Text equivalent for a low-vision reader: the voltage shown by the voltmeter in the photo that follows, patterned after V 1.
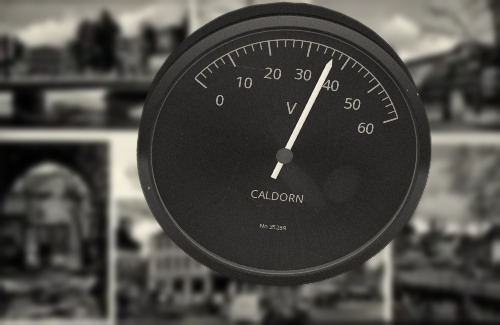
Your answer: V 36
